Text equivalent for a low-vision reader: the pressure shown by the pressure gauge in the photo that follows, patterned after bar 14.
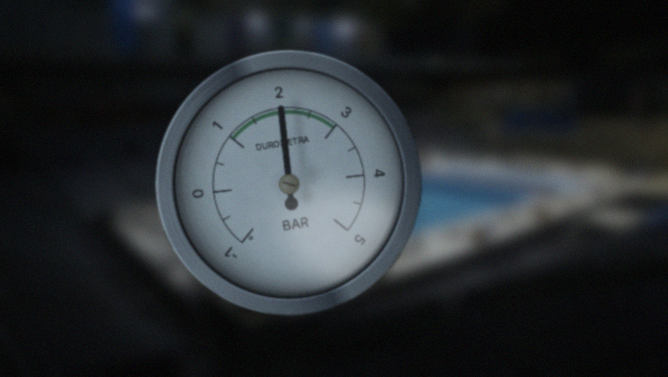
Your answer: bar 2
